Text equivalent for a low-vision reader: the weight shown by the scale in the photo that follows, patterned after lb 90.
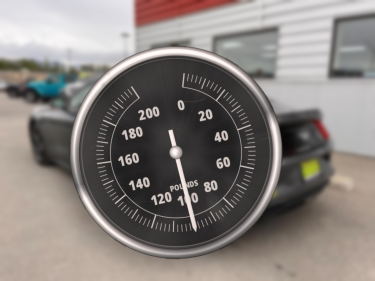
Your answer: lb 100
